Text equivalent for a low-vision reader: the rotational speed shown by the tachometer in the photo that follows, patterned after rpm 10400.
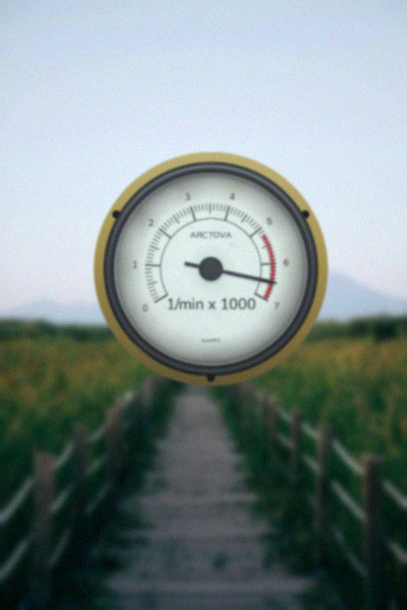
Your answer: rpm 6500
